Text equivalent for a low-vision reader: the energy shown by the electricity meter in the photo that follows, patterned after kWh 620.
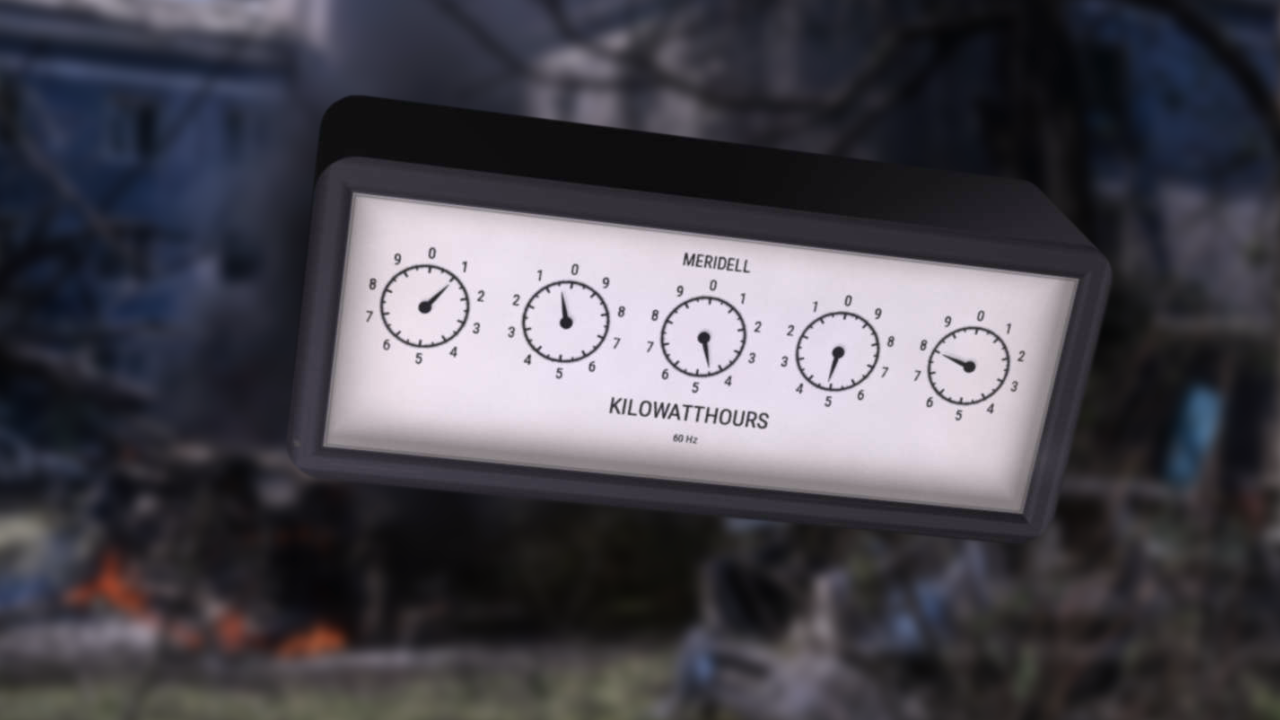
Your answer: kWh 10448
